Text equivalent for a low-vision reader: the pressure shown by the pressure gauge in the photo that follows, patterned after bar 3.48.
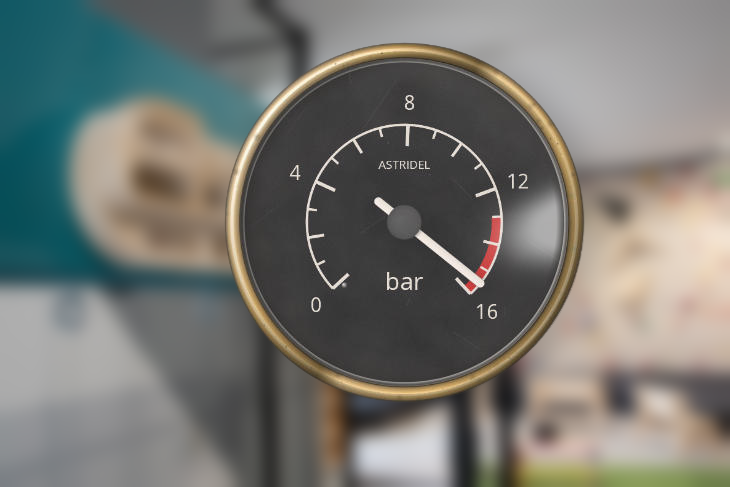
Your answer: bar 15.5
